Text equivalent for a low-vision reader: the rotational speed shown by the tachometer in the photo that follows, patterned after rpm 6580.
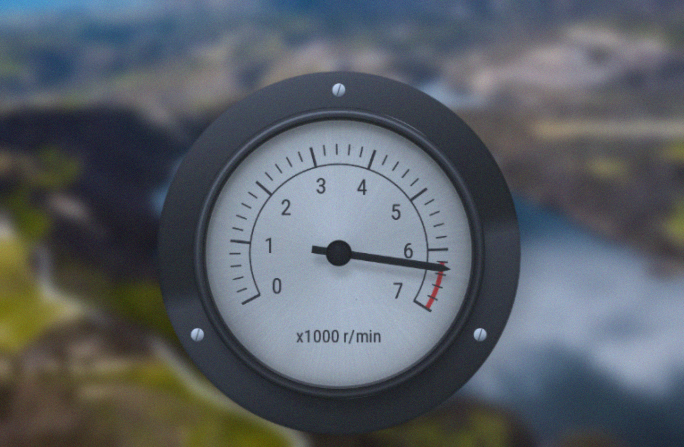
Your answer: rpm 6300
